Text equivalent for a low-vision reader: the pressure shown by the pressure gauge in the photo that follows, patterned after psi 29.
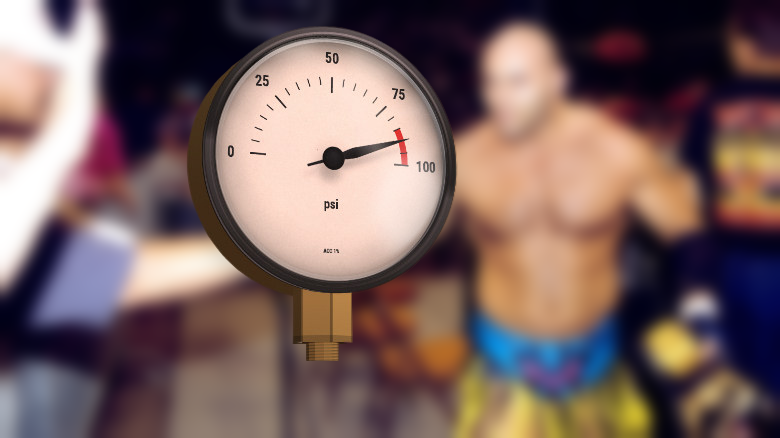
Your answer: psi 90
